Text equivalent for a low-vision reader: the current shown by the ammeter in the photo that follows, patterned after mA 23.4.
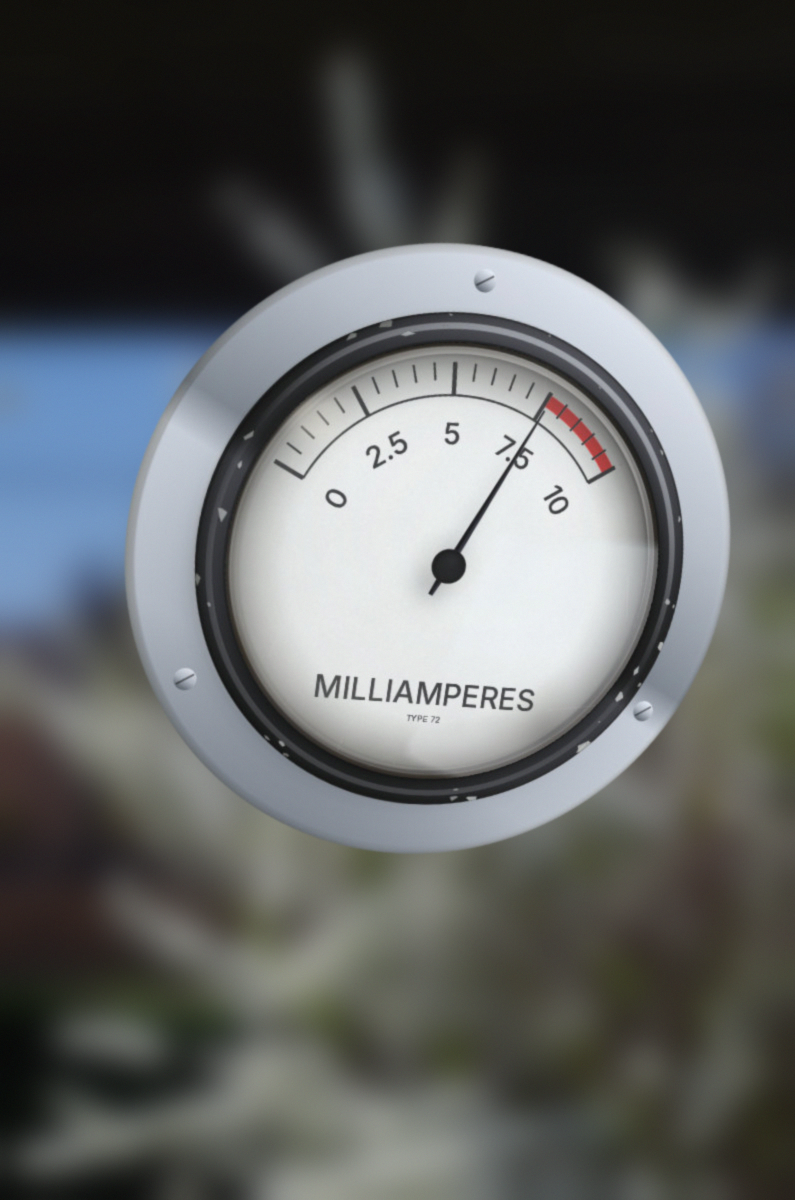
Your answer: mA 7.5
